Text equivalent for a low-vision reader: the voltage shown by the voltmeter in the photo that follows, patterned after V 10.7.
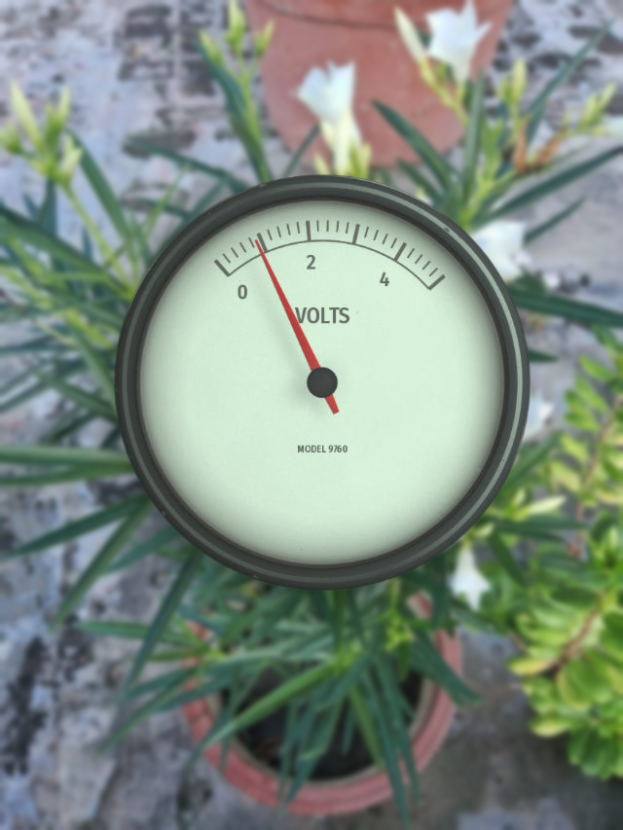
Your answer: V 0.9
